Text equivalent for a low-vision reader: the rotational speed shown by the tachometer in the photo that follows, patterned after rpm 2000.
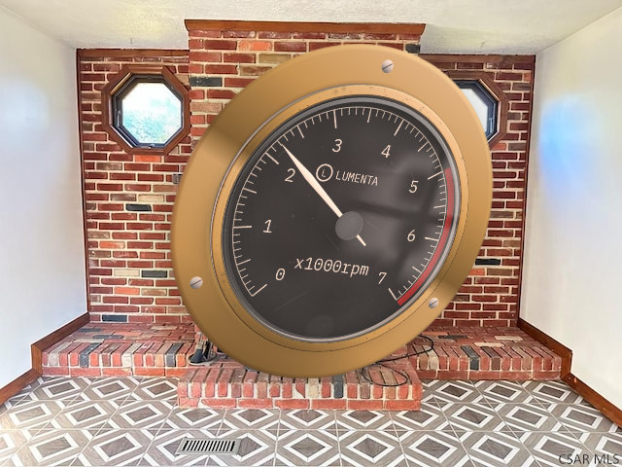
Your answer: rpm 2200
